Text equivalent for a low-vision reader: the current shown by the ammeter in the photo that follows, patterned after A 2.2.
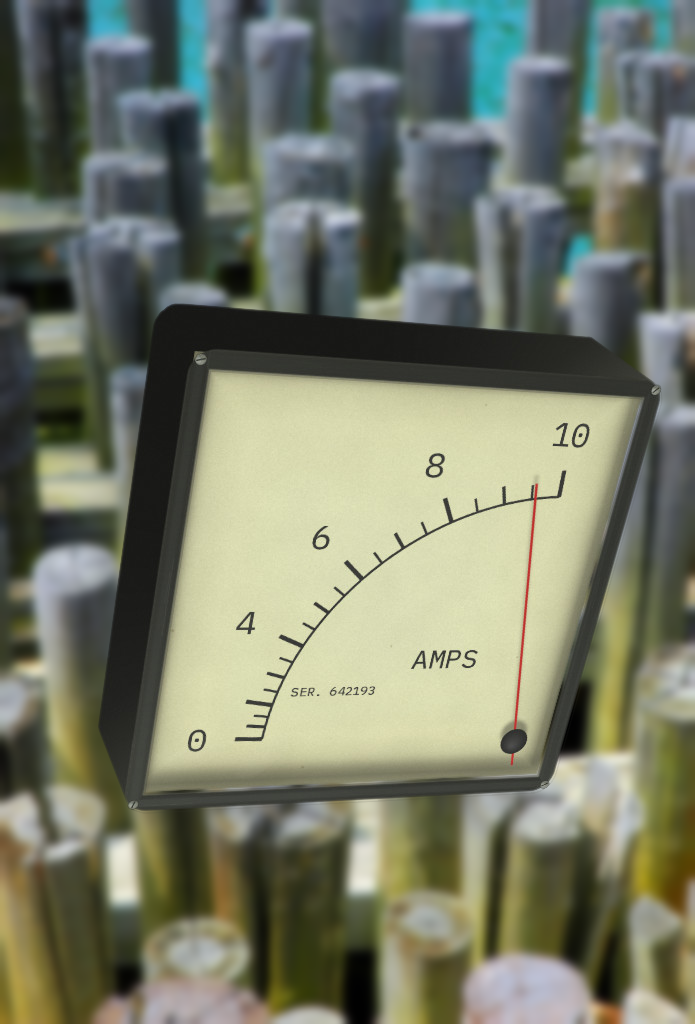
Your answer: A 9.5
